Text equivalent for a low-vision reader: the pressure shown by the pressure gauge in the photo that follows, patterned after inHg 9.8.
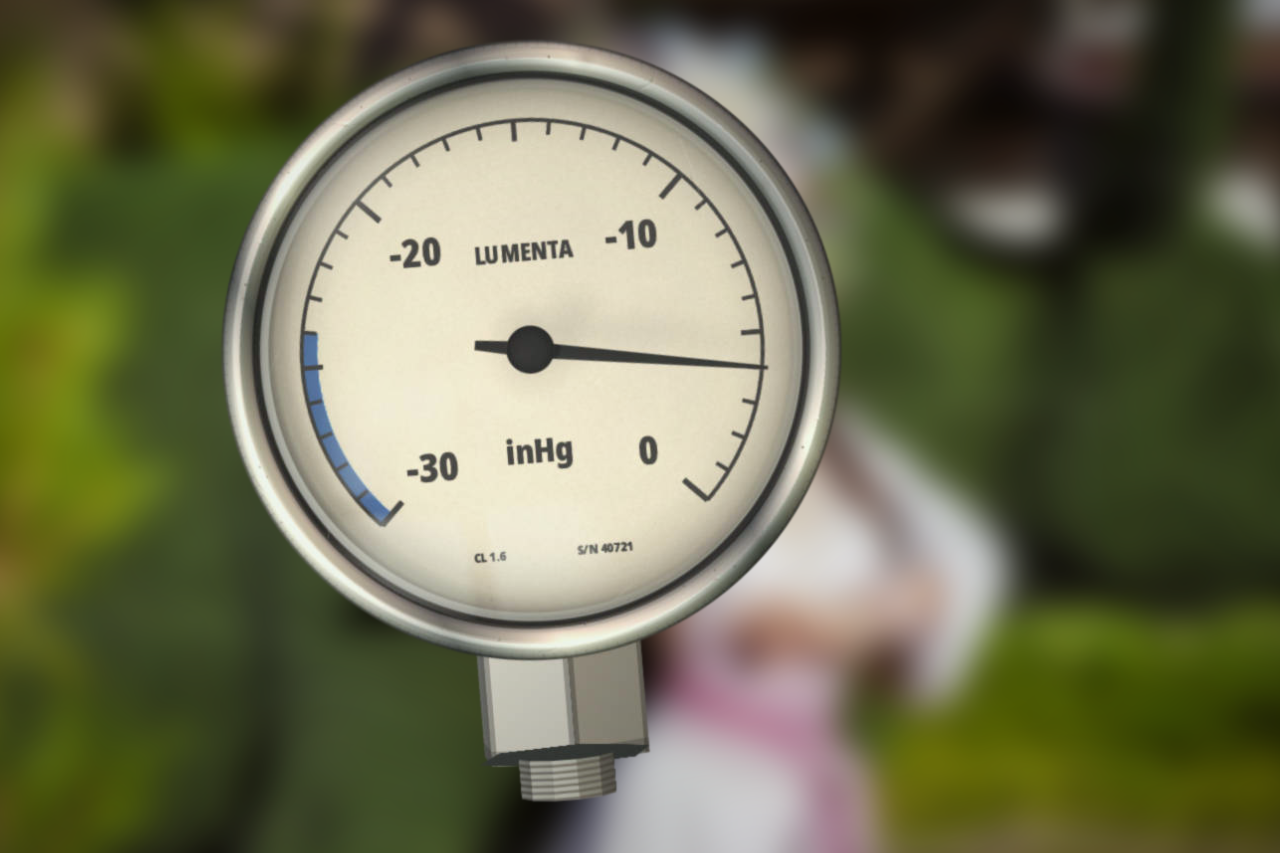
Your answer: inHg -4
